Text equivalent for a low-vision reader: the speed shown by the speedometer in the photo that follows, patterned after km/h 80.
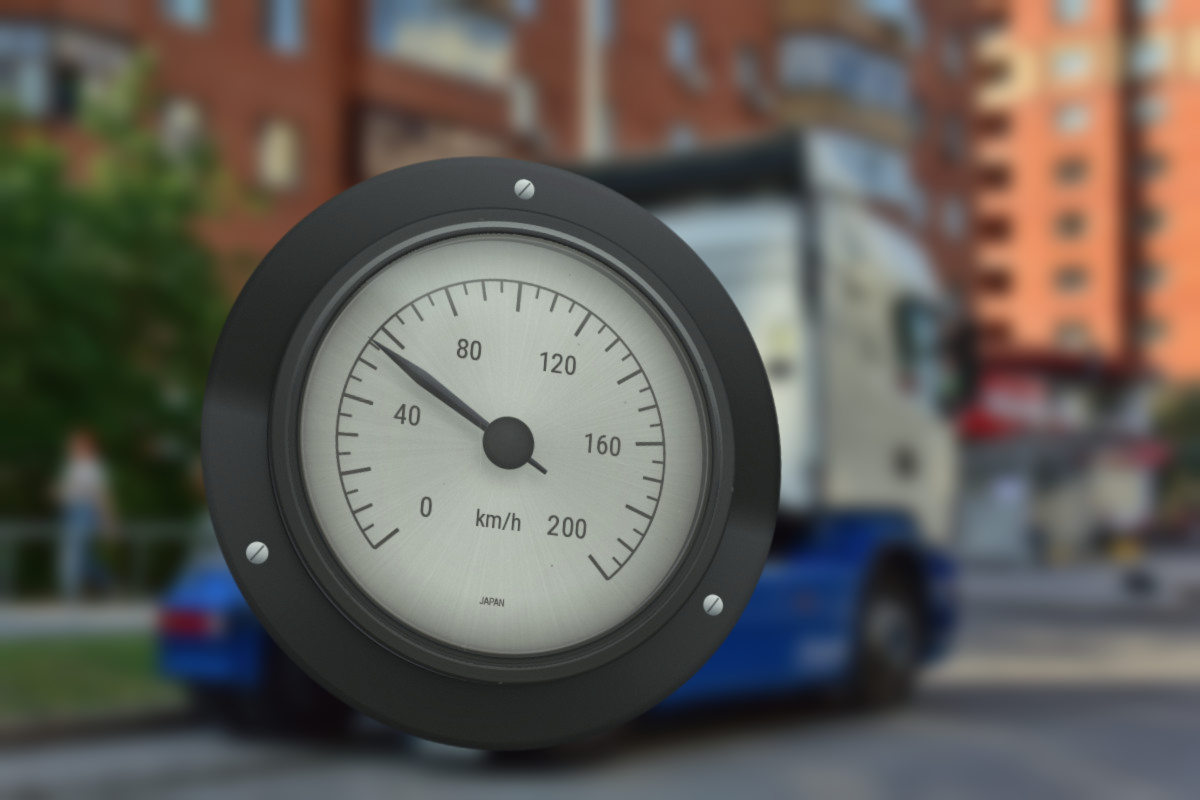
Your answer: km/h 55
